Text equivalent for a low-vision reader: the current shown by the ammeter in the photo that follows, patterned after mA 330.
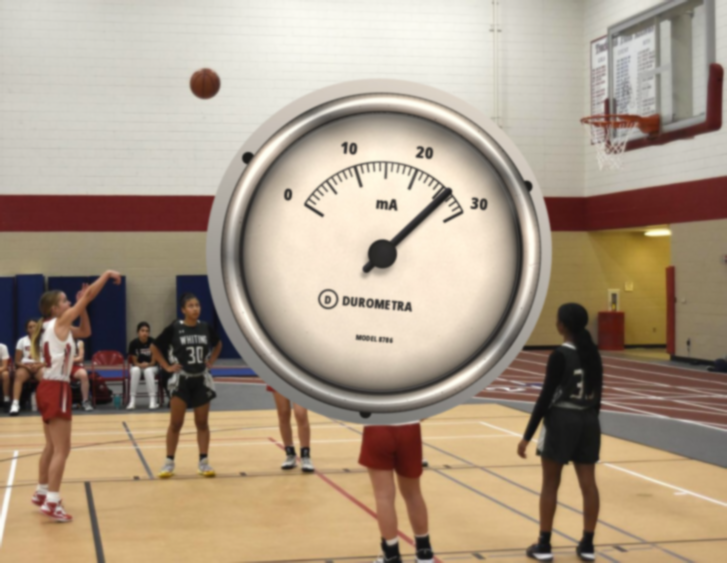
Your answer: mA 26
